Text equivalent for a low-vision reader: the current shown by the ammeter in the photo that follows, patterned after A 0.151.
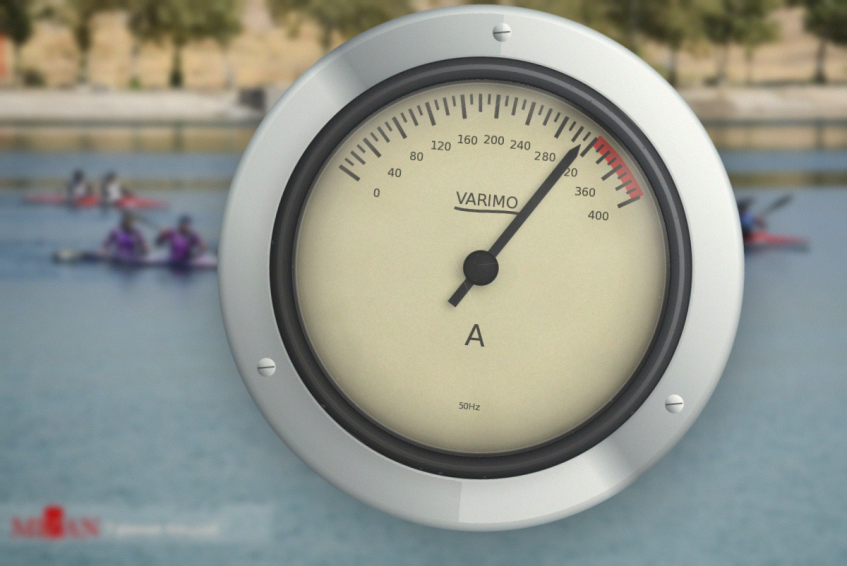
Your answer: A 310
